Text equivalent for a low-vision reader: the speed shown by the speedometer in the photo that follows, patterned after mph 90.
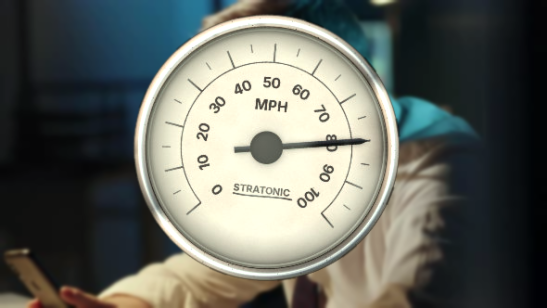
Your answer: mph 80
